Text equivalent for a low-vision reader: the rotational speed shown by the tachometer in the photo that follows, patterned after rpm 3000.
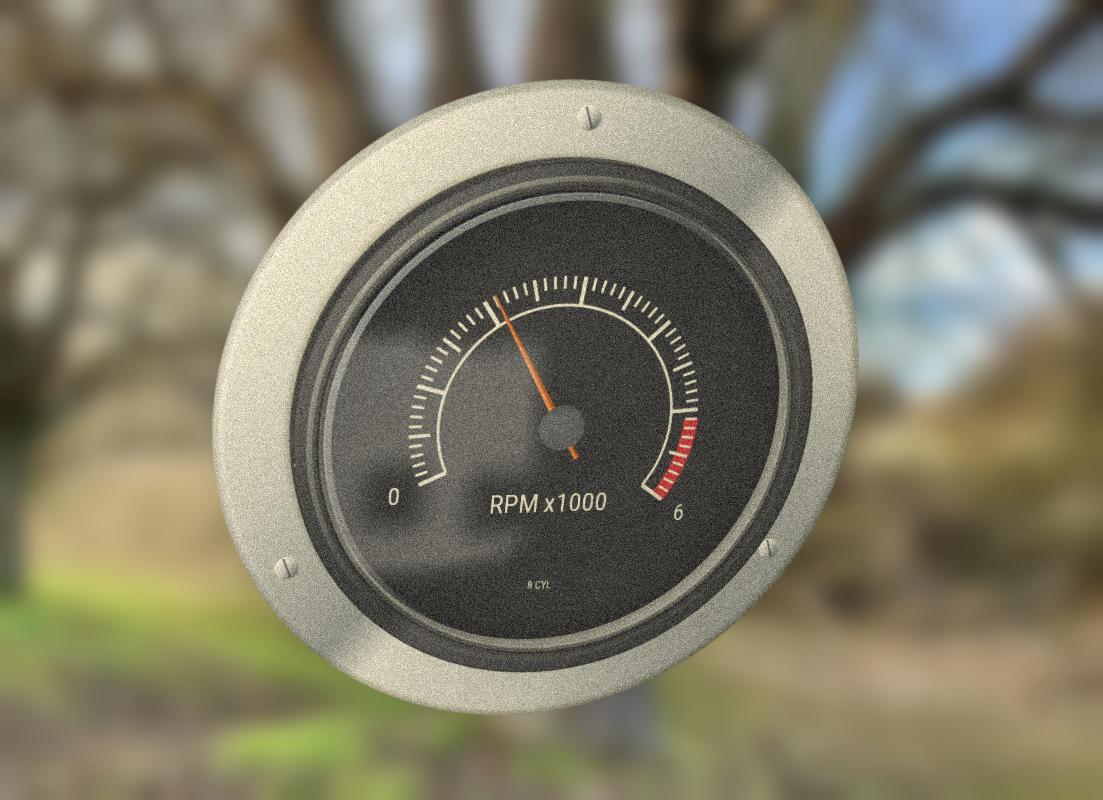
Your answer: rpm 2100
